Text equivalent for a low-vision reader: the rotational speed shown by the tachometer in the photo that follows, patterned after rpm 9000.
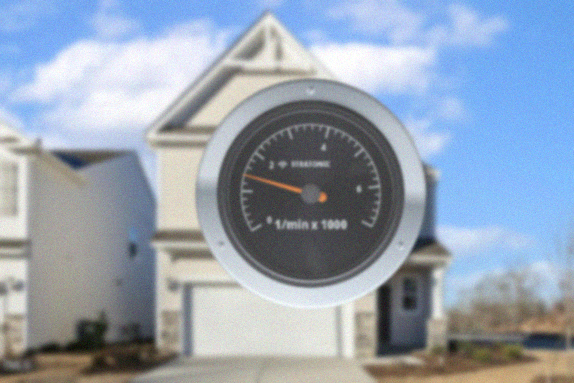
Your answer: rpm 1400
